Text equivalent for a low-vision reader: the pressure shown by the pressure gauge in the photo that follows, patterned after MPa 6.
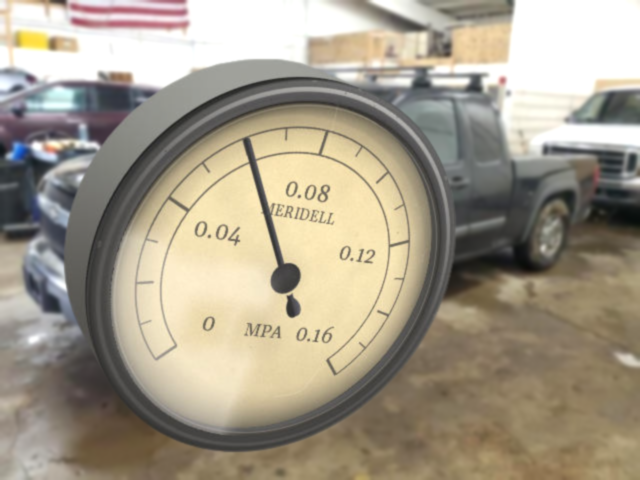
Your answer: MPa 0.06
